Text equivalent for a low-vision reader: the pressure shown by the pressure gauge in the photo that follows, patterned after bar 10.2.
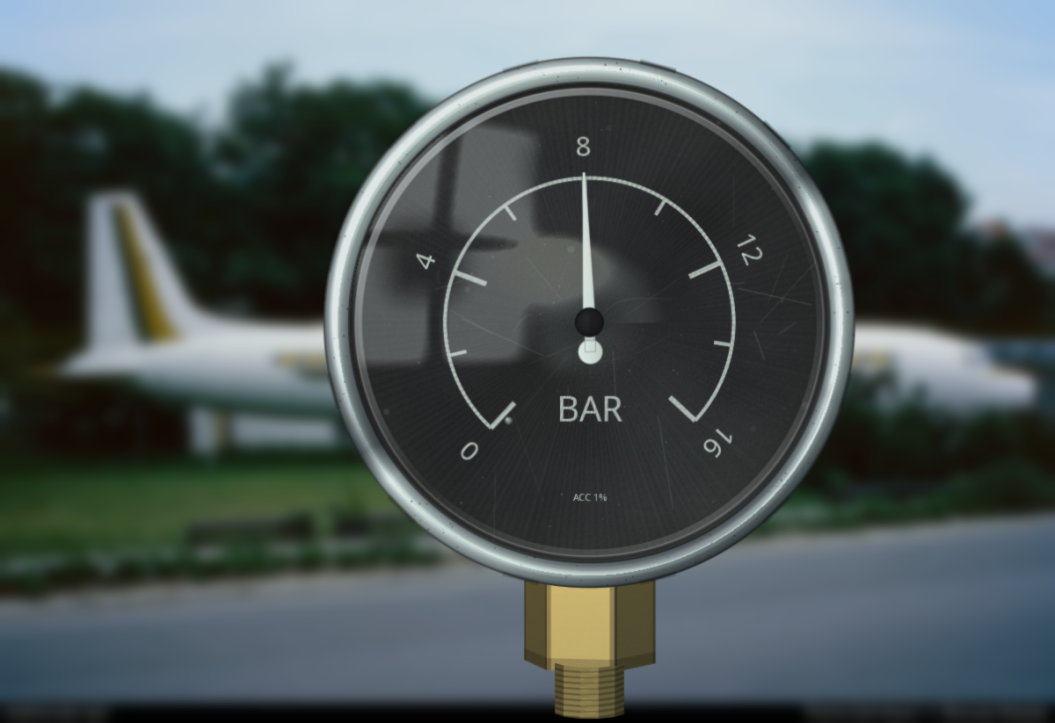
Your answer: bar 8
